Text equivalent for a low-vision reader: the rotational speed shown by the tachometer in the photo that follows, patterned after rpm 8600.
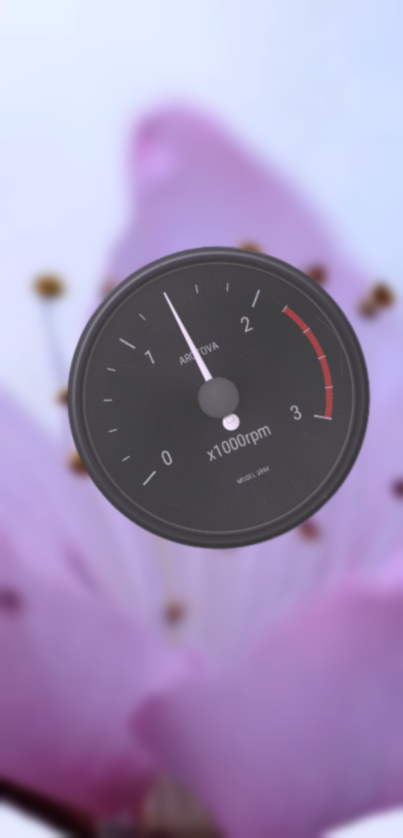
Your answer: rpm 1400
